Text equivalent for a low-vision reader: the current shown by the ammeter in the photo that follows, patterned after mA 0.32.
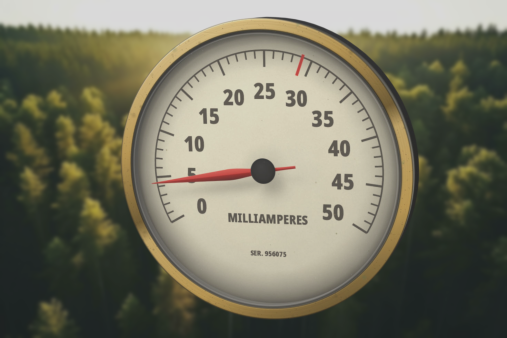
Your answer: mA 4.5
